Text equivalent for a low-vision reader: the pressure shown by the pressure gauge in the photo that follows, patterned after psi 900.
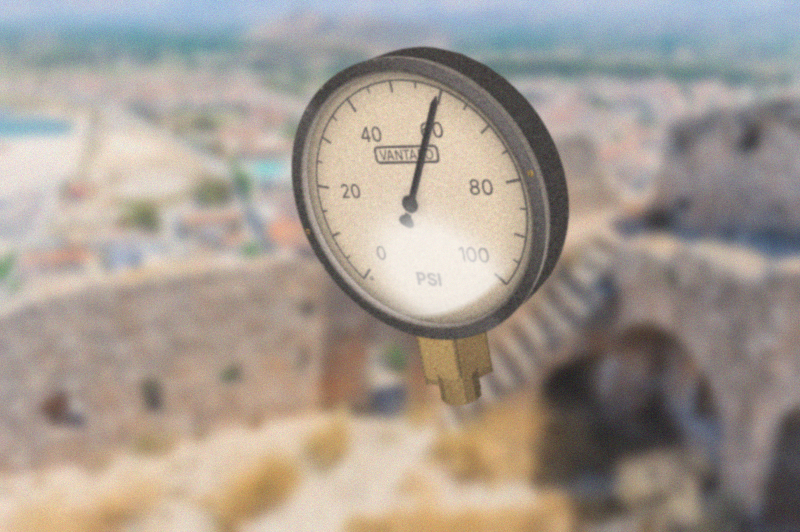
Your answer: psi 60
